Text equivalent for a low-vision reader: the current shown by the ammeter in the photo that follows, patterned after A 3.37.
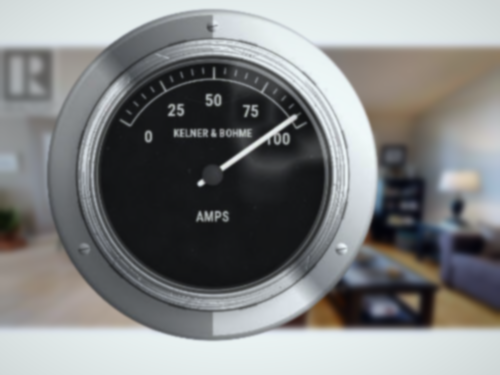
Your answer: A 95
